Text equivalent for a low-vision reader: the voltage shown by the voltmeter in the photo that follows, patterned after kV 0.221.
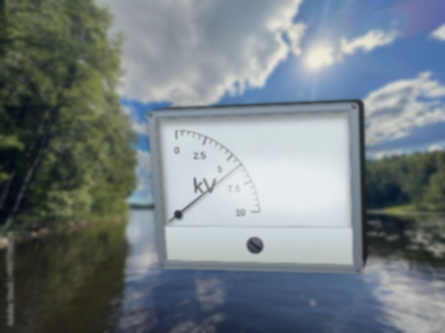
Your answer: kV 6
